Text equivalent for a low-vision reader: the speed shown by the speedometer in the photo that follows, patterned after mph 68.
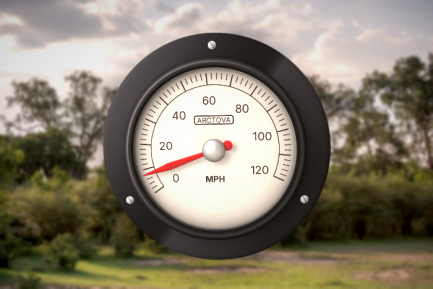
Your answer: mph 8
